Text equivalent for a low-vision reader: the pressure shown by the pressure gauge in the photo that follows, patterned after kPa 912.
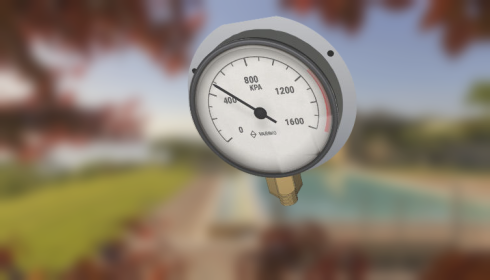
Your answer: kPa 500
